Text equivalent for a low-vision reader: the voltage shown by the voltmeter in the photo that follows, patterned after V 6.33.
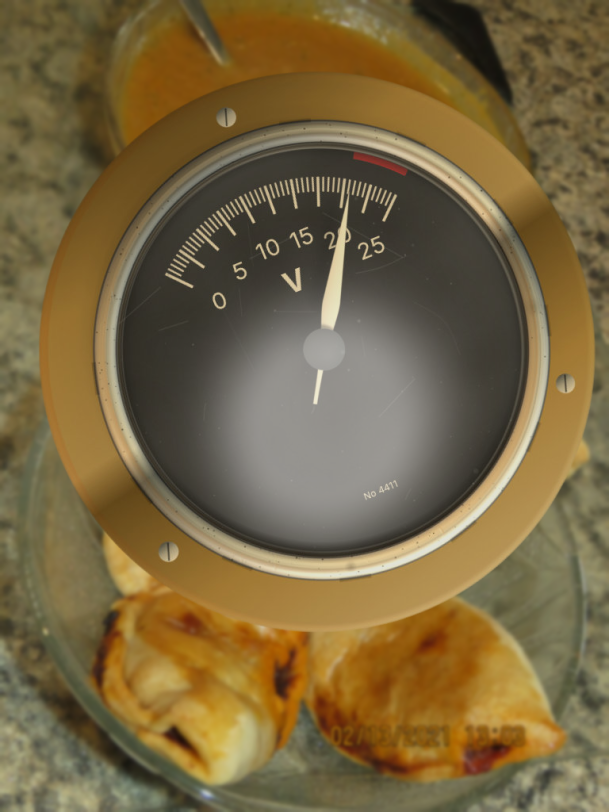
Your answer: V 20.5
